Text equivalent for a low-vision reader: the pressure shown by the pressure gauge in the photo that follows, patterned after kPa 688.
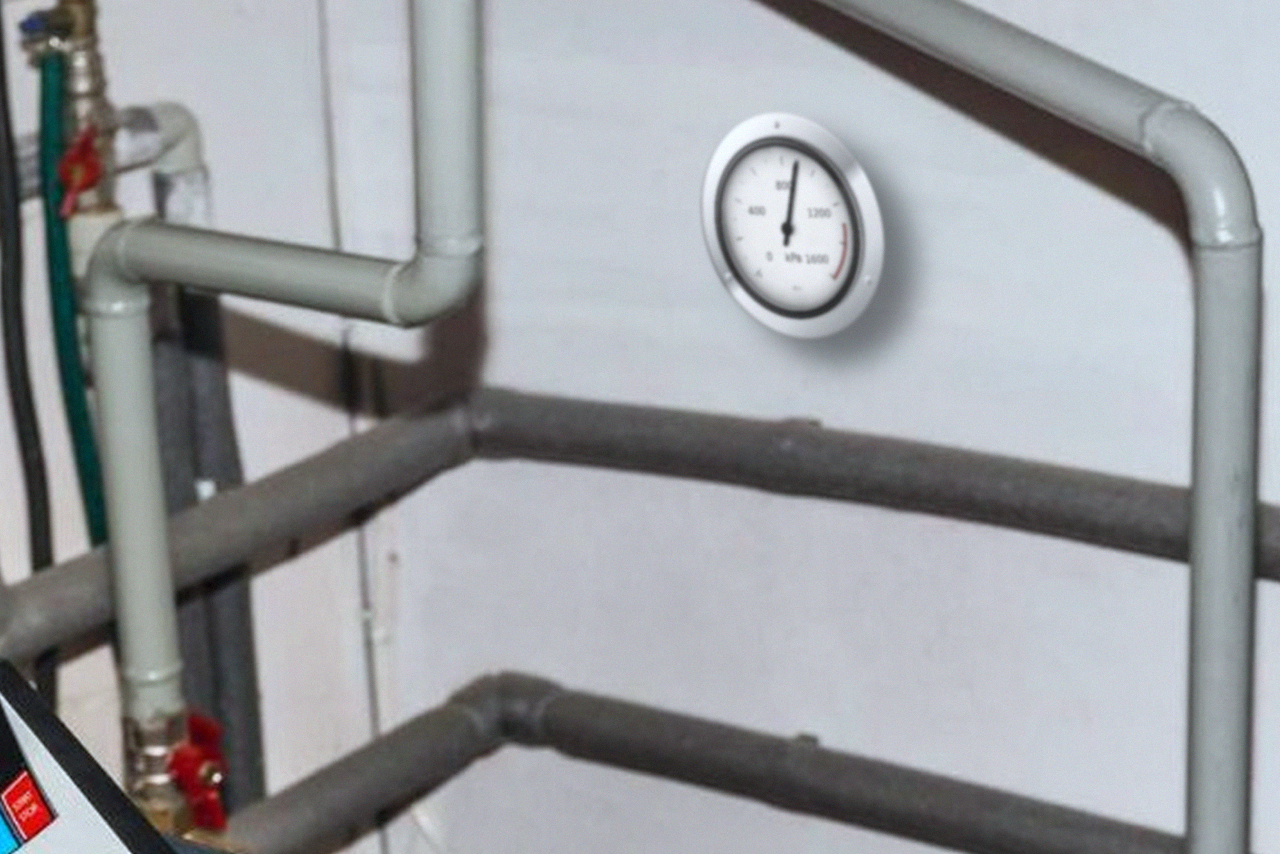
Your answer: kPa 900
